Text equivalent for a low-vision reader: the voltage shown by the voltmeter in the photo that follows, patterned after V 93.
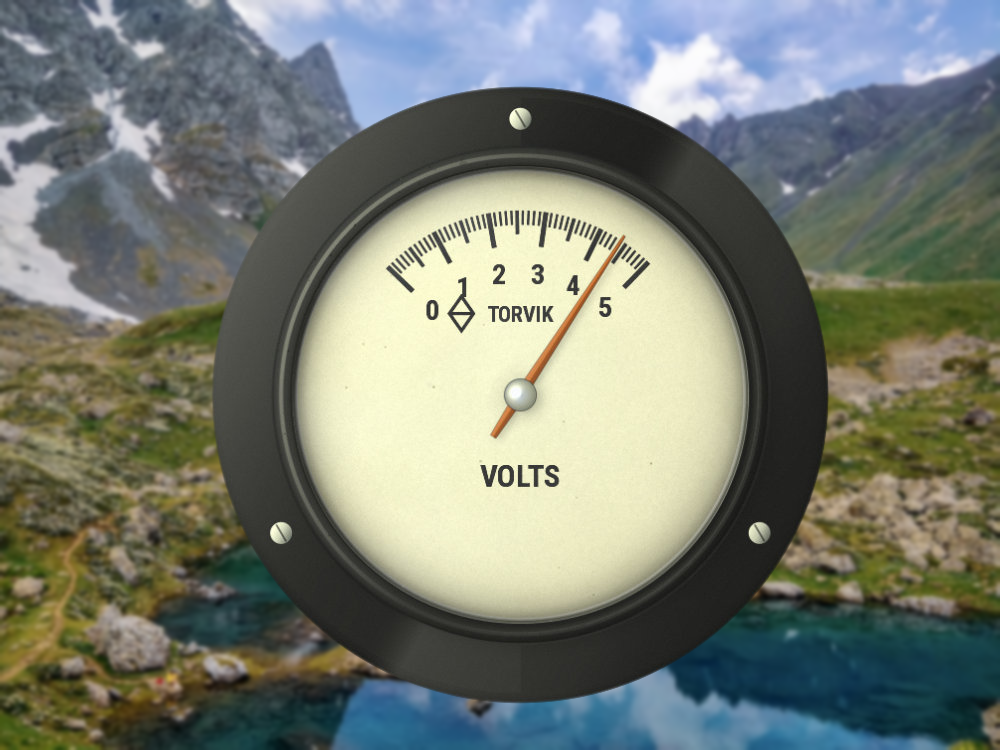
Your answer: V 4.4
